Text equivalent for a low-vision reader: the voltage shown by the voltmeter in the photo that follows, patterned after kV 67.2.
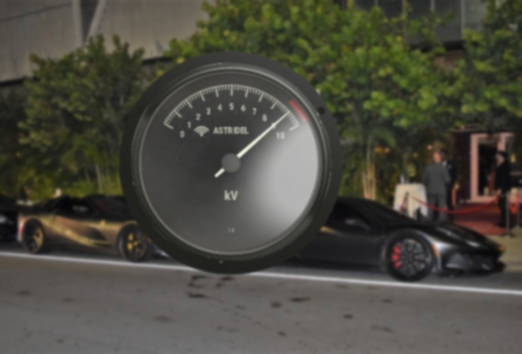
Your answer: kV 9
